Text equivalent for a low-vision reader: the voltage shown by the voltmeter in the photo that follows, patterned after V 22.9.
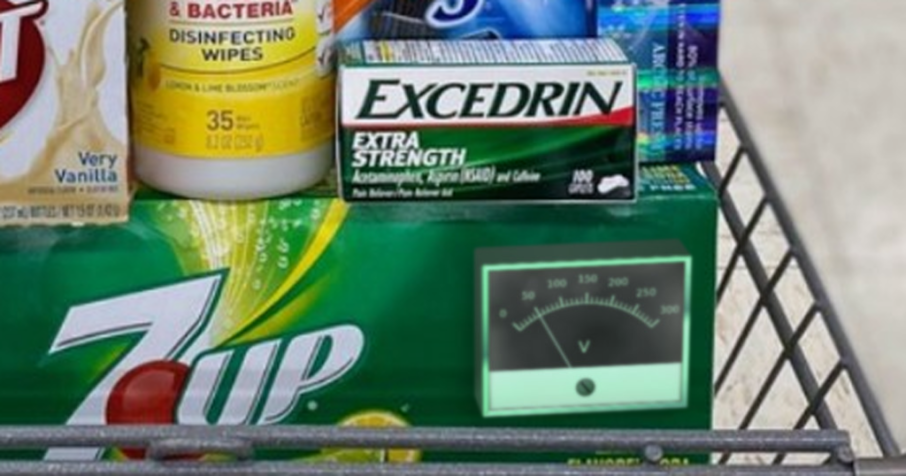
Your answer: V 50
